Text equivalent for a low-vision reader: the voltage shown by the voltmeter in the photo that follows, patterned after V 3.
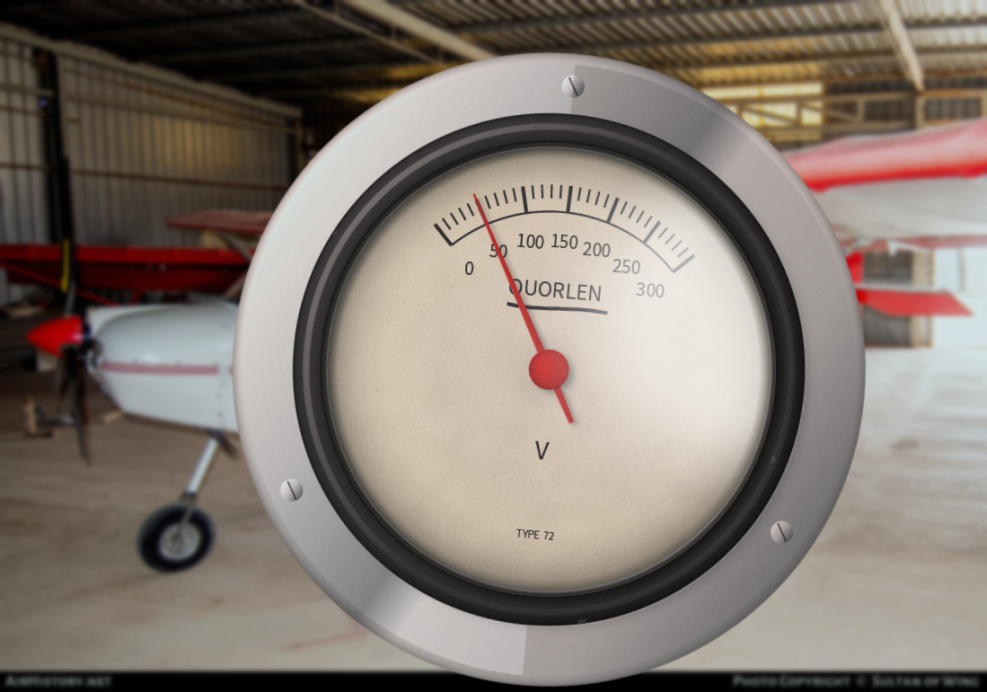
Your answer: V 50
